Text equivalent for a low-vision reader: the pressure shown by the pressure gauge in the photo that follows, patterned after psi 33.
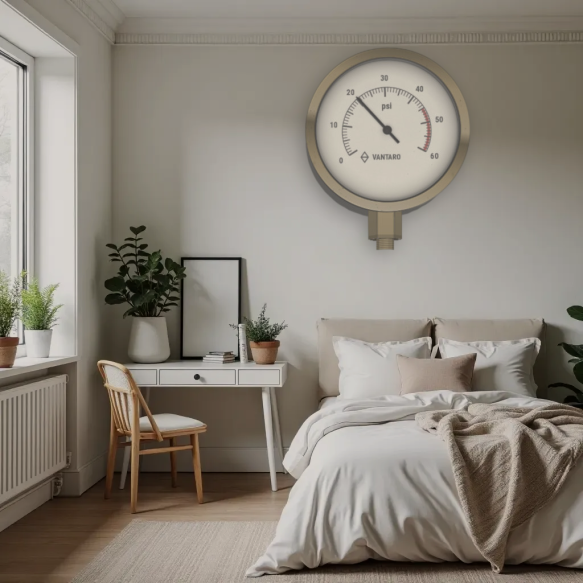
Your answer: psi 20
